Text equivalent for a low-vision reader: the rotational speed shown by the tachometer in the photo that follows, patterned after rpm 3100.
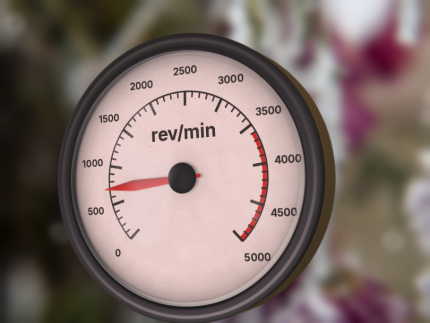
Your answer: rpm 700
